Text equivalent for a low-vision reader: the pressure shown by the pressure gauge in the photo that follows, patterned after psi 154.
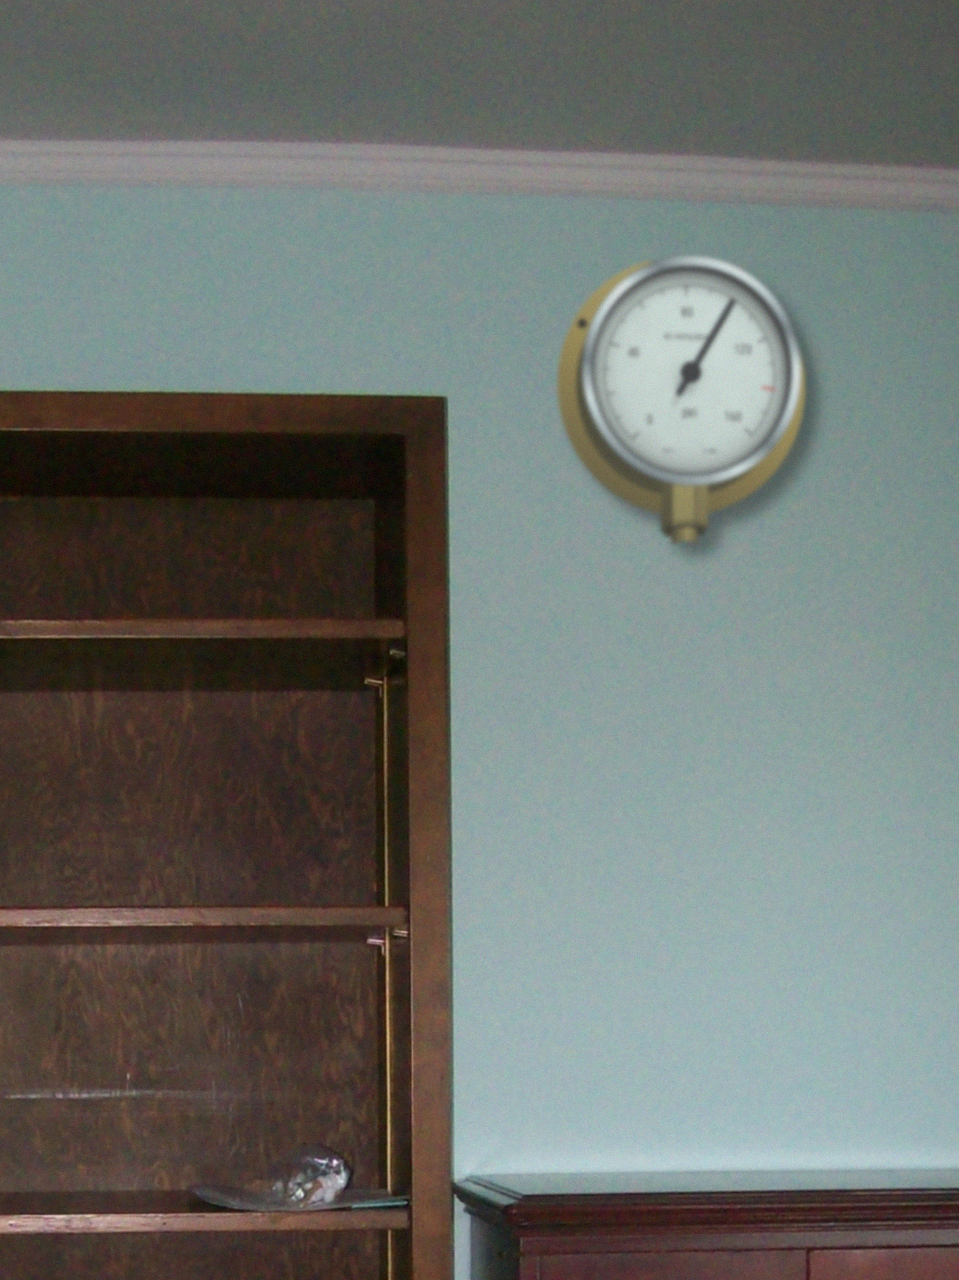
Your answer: psi 100
